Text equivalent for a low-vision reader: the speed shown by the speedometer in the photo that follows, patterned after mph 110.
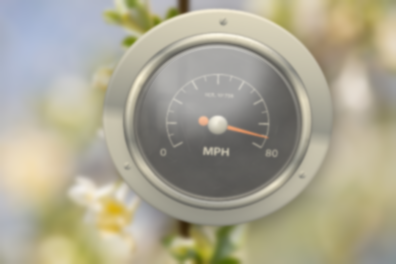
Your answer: mph 75
